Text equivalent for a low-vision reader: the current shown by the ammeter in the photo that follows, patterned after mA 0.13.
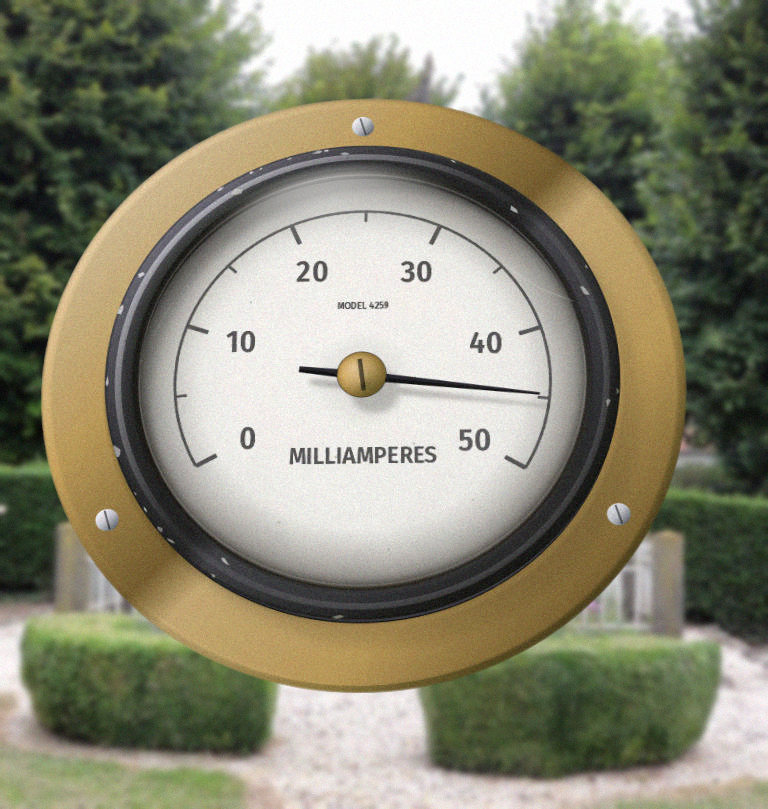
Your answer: mA 45
